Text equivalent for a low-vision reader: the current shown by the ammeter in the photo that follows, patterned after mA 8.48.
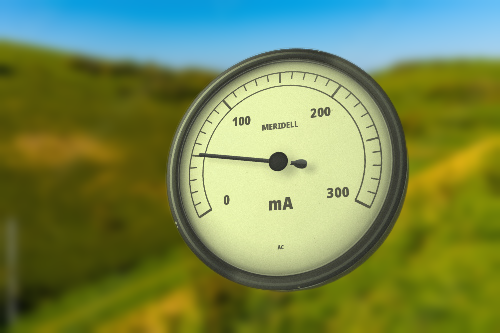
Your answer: mA 50
